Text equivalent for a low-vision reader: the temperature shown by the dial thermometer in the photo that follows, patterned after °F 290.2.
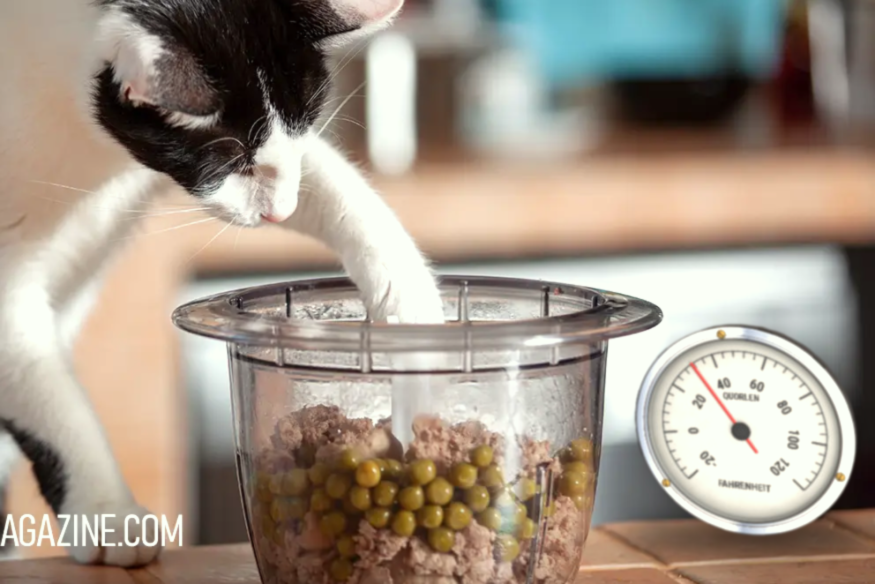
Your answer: °F 32
